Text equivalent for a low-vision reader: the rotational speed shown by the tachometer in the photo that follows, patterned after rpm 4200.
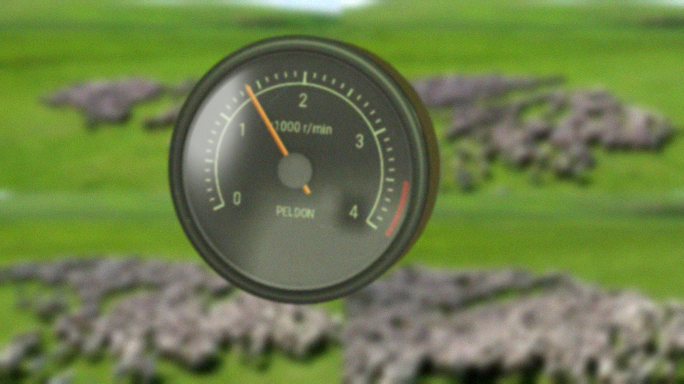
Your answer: rpm 1400
